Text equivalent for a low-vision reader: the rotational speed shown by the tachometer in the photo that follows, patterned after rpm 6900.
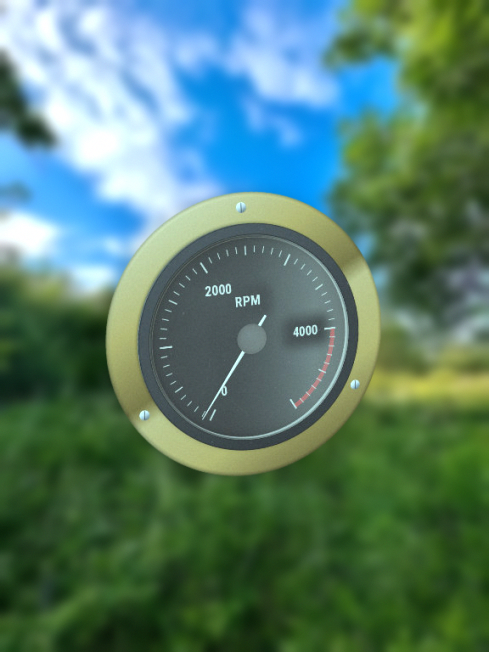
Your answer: rpm 100
